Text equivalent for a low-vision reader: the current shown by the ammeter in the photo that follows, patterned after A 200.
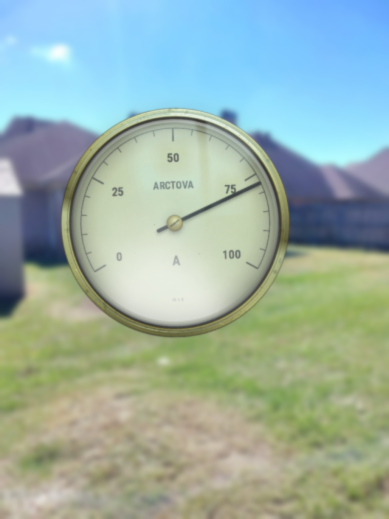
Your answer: A 77.5
